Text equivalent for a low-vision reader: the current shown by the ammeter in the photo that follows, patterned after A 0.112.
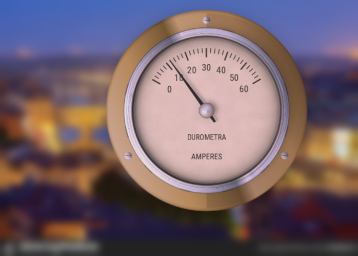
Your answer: A 12
